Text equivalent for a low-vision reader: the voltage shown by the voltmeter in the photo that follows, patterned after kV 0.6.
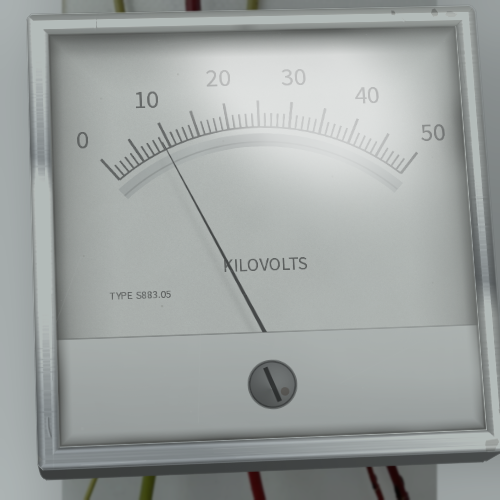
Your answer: kV 9
